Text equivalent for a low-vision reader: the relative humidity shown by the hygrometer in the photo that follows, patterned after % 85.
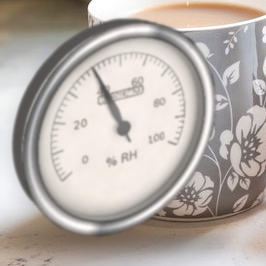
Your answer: % 40
